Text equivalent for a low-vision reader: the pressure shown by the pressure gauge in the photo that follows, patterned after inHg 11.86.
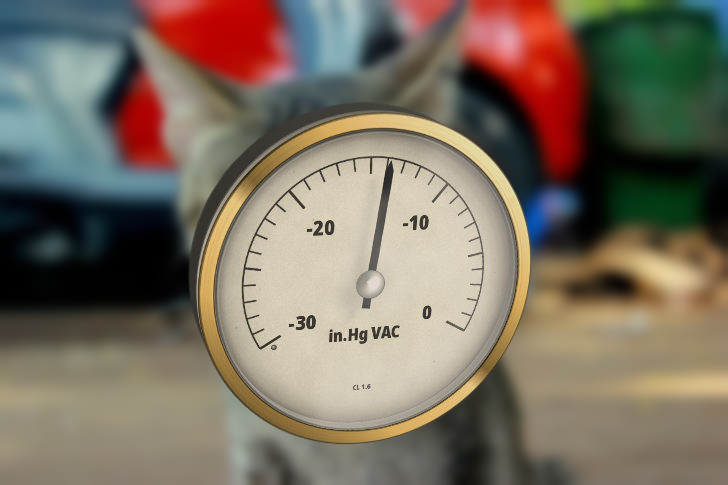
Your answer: inHg -14
